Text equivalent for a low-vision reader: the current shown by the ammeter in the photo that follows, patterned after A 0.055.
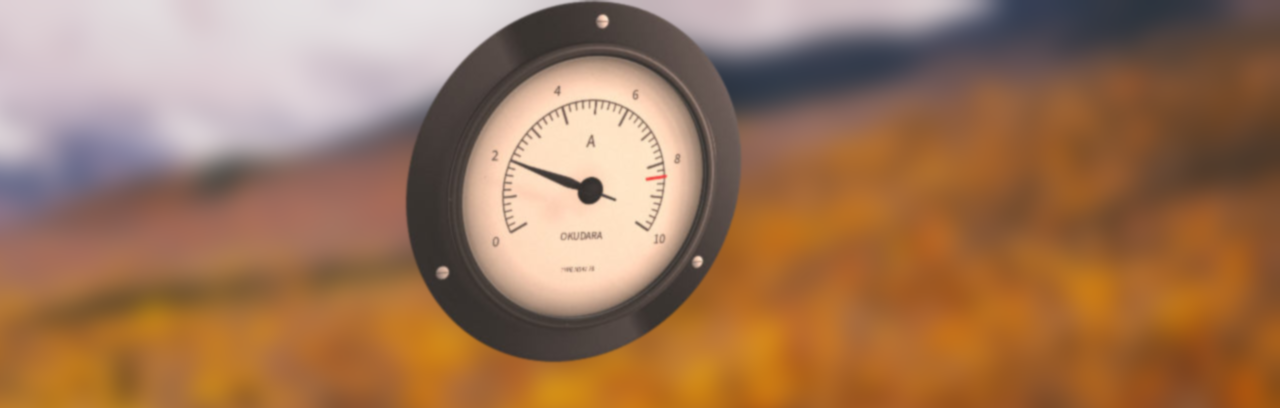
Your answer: A 2
